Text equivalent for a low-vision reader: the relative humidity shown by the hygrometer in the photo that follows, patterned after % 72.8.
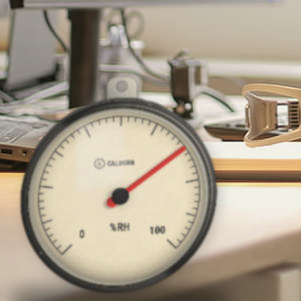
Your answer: % 70
